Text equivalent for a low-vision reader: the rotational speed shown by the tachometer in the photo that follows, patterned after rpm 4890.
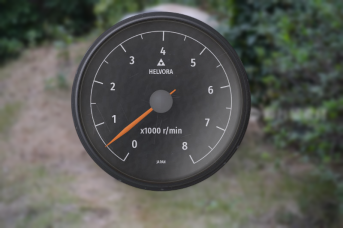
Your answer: rpm 500
